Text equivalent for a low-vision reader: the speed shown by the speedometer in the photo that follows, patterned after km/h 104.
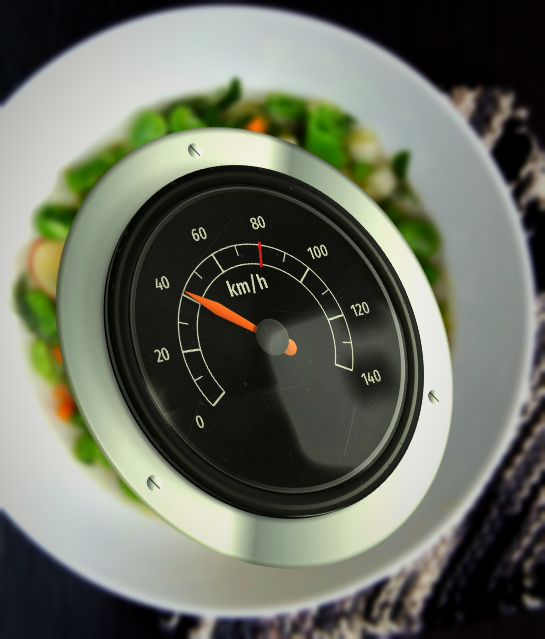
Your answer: km/h 40
